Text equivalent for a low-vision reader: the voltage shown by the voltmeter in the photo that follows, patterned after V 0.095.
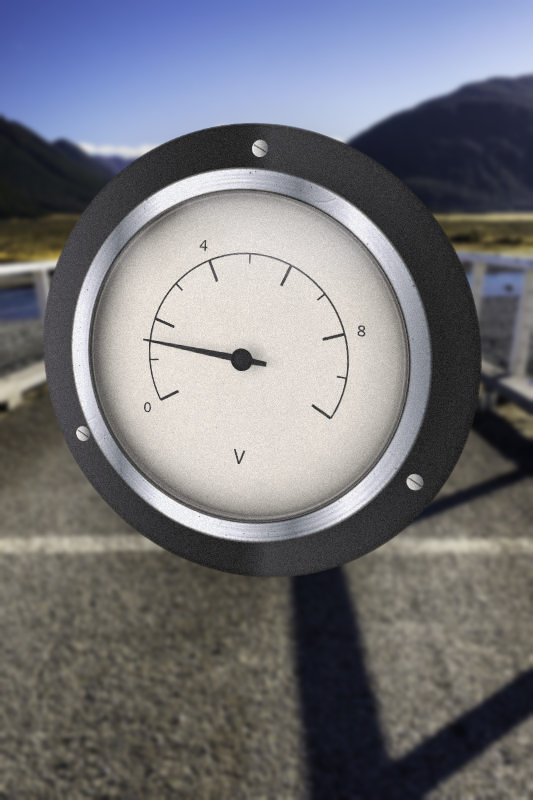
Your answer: V 1.5
